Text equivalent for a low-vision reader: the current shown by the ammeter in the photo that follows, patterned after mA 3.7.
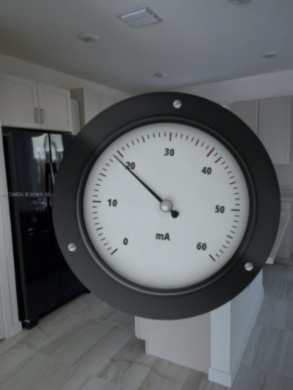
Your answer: mA 19
